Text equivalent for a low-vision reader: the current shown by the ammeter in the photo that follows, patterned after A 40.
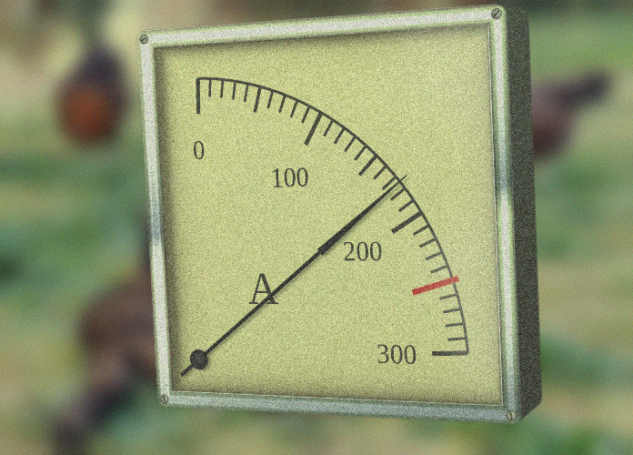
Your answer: A 175
